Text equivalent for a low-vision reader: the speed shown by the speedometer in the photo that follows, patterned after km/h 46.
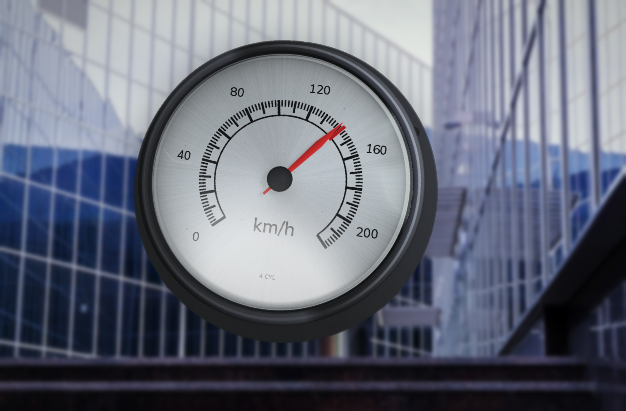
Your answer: km/h 140
